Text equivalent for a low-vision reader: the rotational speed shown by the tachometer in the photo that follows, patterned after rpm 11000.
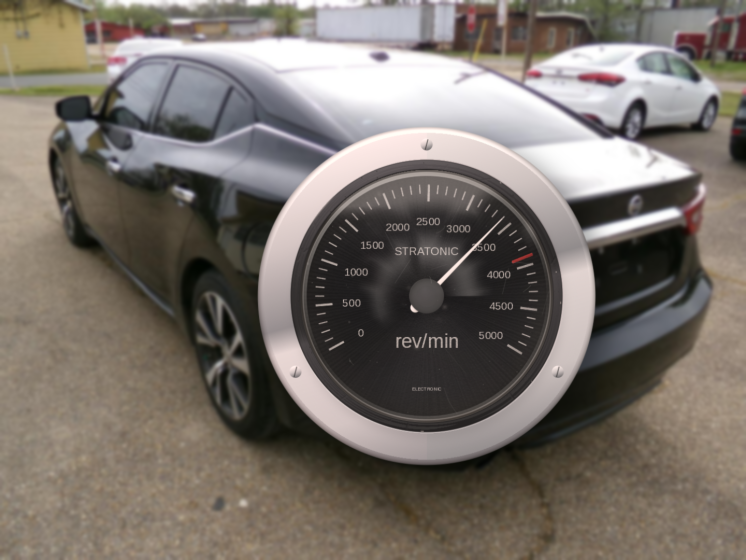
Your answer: rpm 3400
